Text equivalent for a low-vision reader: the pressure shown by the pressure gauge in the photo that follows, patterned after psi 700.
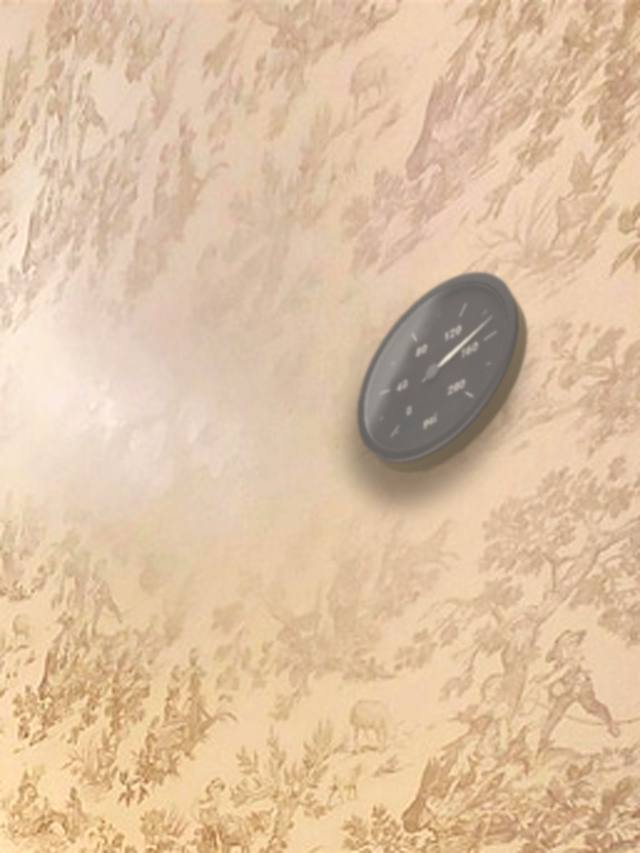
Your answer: psi 150
